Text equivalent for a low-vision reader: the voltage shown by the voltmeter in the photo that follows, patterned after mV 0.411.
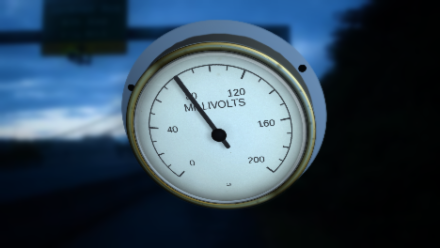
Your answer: mV 80
